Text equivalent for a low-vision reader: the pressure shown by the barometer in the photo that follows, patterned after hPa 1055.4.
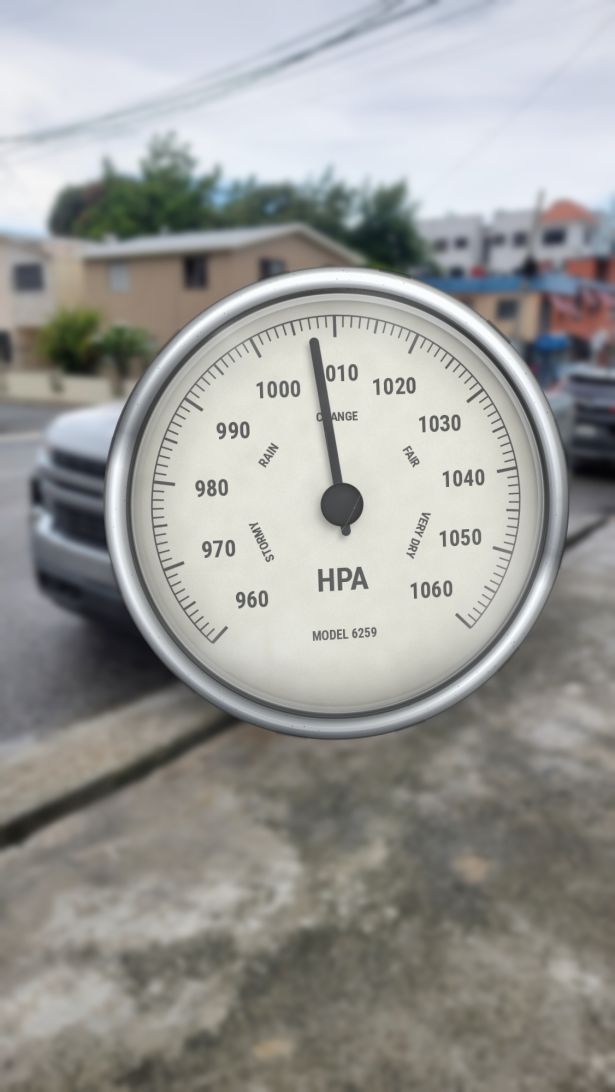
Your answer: hPa 1007
